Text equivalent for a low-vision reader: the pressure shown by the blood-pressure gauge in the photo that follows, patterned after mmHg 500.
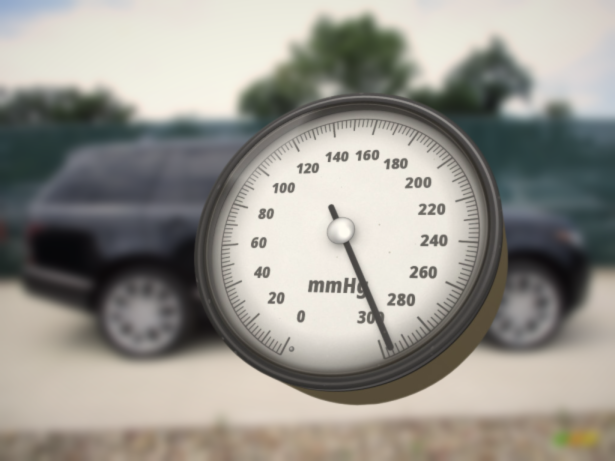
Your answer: mmHg 296
